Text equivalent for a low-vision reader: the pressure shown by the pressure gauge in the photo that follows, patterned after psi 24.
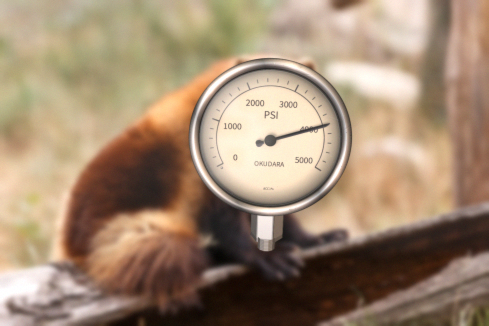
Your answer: psi 4000
